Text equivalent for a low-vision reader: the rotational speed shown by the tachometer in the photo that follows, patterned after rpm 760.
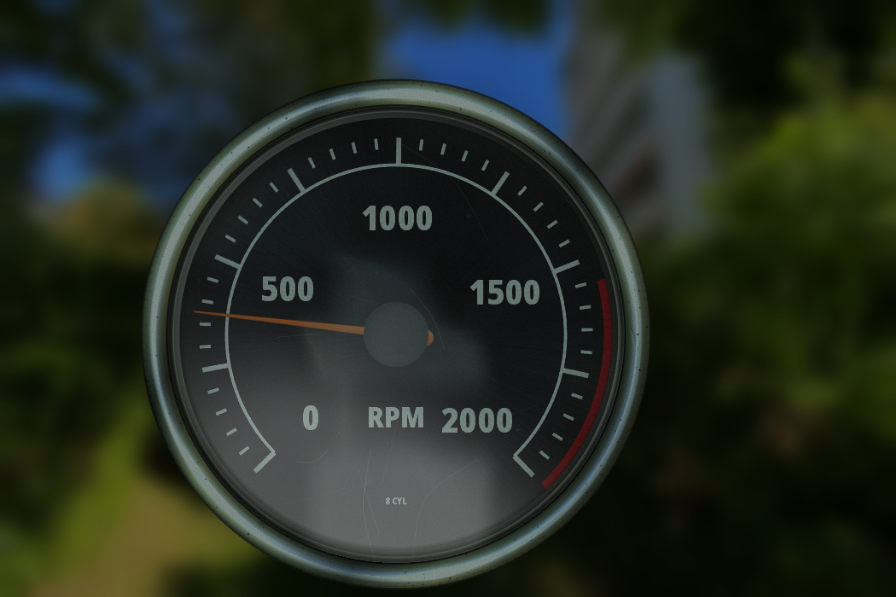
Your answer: rpm 375
